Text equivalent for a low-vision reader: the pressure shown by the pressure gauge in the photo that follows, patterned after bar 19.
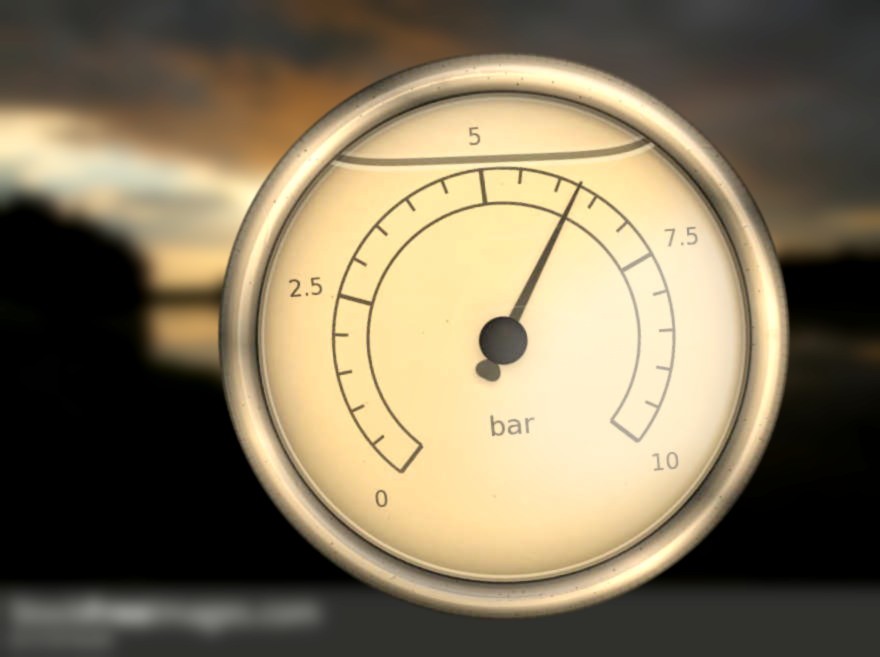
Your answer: bar 6.25
